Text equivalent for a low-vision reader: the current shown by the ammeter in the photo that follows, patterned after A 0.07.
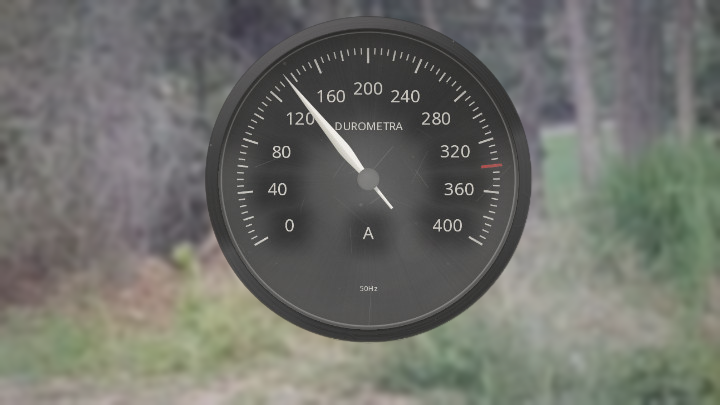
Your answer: A 135
